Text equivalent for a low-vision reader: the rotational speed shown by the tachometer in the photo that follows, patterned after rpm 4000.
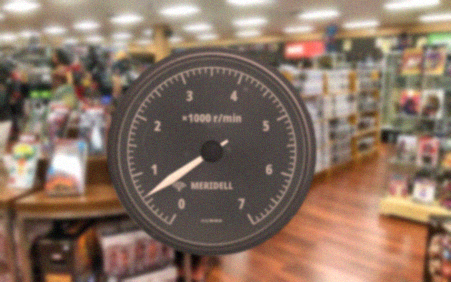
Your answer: rpm 600
